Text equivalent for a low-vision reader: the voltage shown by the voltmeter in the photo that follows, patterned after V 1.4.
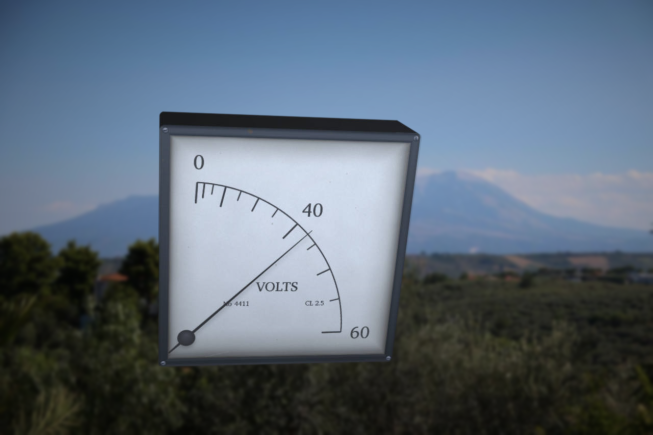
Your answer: V 42.5
